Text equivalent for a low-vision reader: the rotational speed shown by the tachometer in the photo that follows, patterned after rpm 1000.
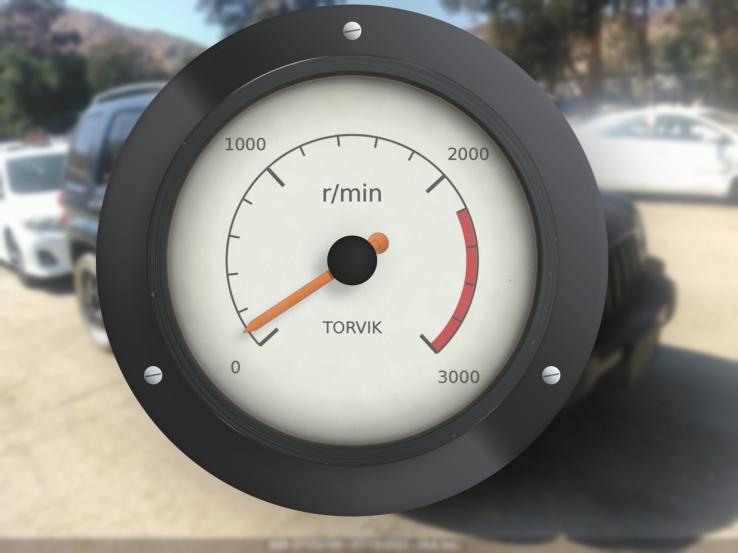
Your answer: rpm 100
